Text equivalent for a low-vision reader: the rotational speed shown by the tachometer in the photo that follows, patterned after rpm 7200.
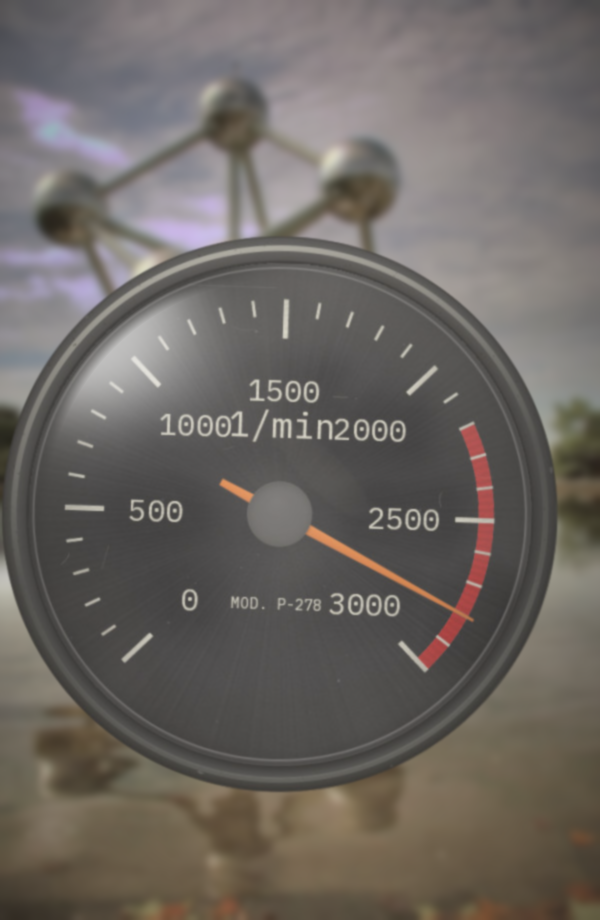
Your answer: rpm 2800
